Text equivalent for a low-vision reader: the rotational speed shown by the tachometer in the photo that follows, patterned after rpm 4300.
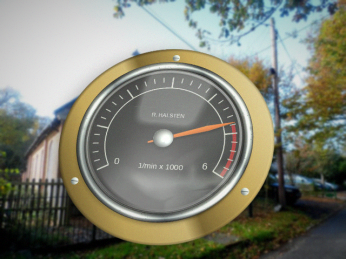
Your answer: rpm 4800
